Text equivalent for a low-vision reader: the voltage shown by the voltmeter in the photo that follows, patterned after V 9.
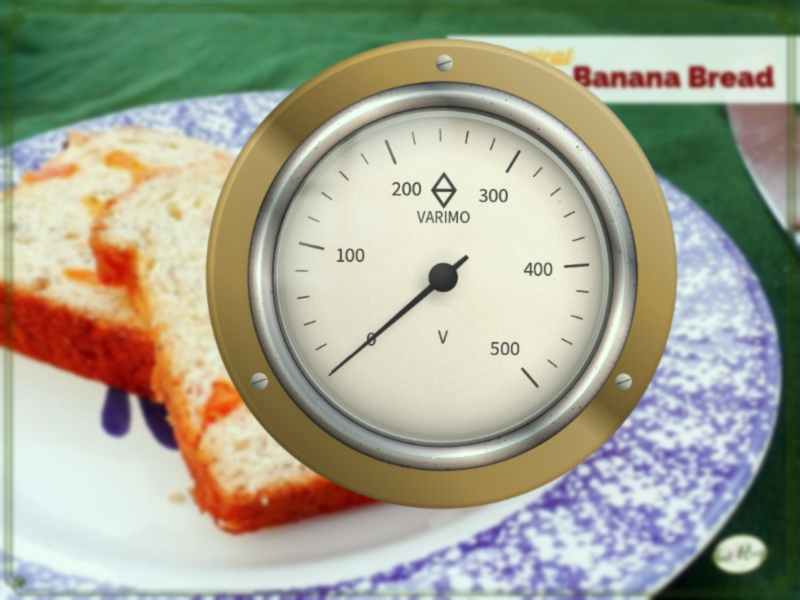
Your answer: V 0
